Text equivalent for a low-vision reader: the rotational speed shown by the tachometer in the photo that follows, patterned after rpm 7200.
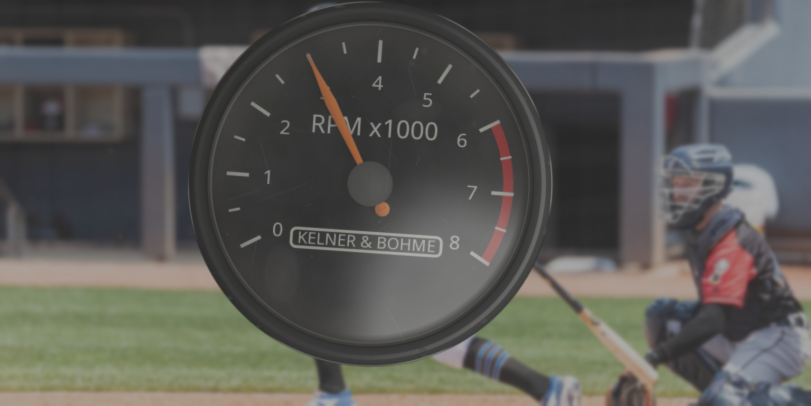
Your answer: rpm 3000
